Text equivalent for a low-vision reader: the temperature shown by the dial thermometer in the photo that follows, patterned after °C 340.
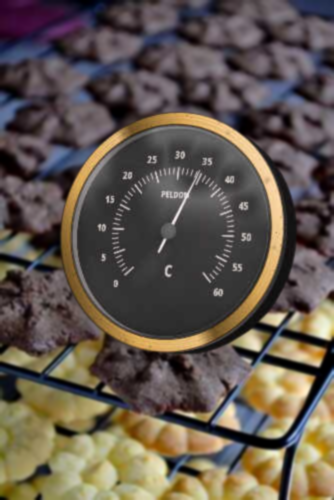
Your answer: °C 35
